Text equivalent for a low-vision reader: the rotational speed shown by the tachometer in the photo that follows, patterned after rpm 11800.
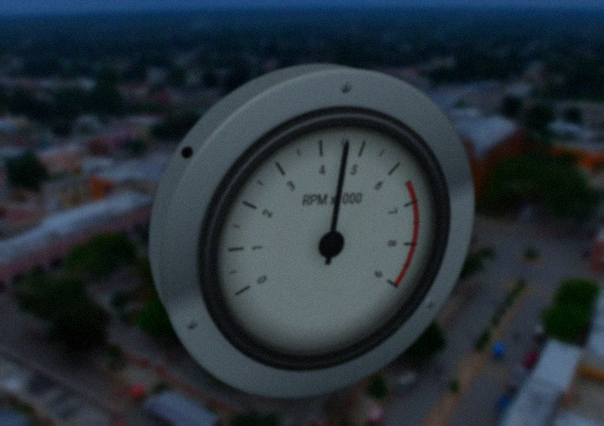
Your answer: rpm 4500
